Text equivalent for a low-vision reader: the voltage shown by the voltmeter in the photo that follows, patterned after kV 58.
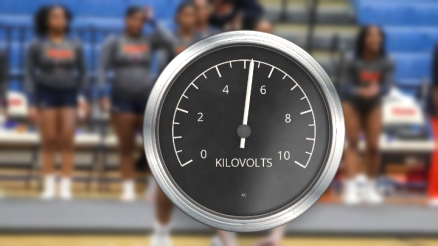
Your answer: kV 5.25
